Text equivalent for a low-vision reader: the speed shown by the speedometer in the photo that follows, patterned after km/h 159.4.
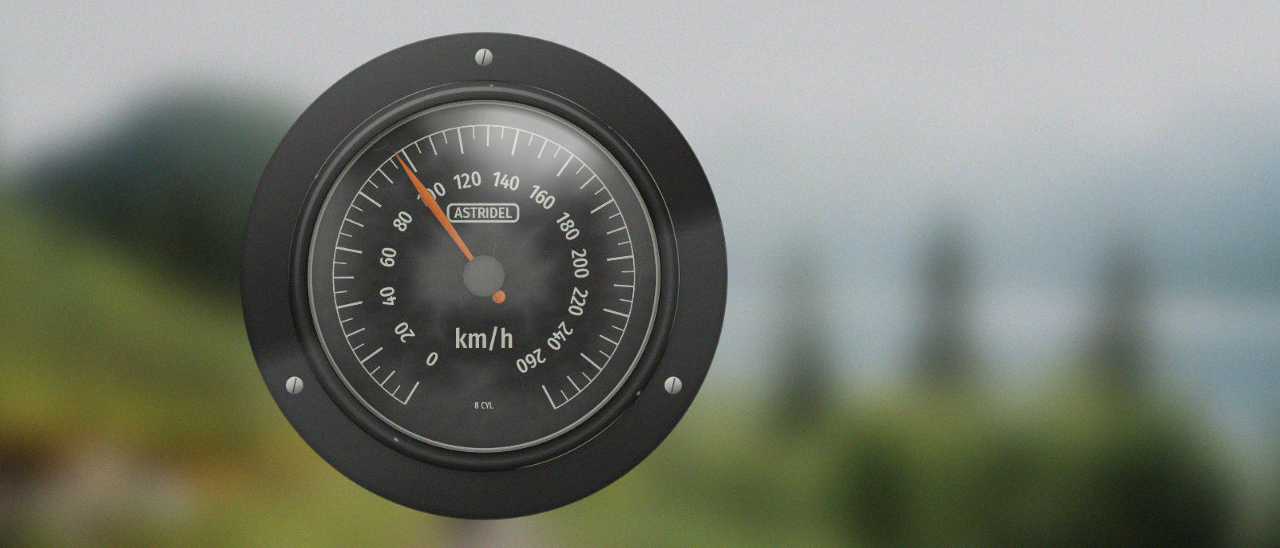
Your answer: km/h 97.5
